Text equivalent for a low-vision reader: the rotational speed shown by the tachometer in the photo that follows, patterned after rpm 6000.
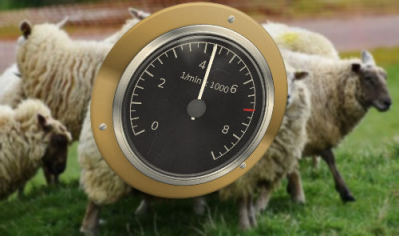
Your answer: rpm 4250
